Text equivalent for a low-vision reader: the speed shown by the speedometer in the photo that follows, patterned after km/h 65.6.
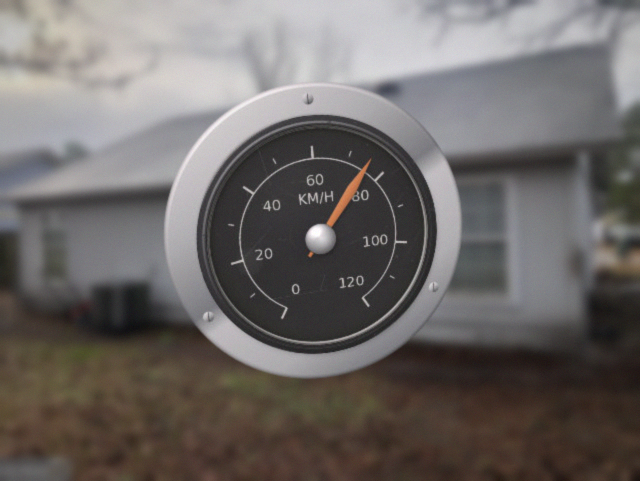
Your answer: km/h 75
